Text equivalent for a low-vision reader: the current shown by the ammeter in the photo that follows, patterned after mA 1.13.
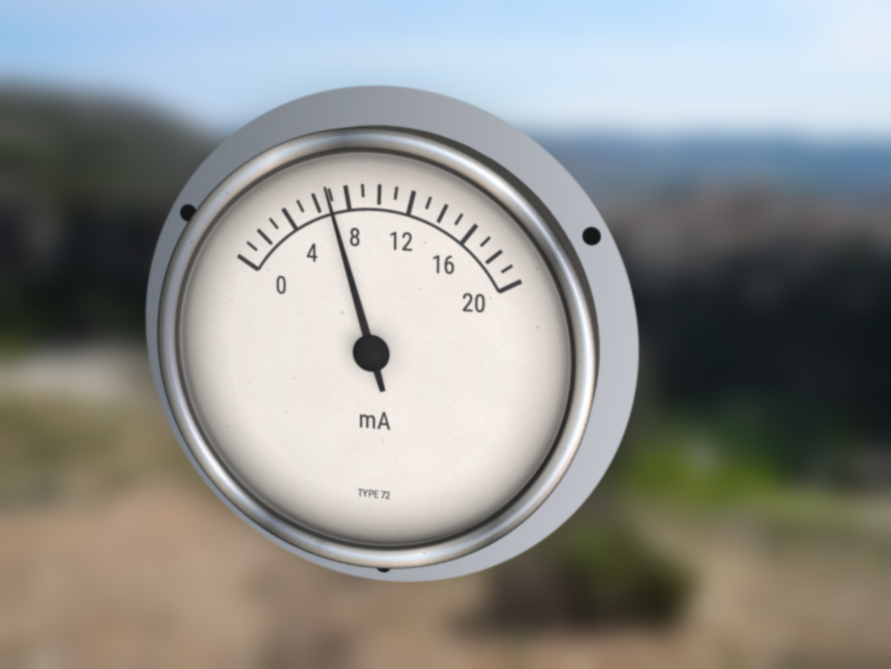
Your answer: mA 7
